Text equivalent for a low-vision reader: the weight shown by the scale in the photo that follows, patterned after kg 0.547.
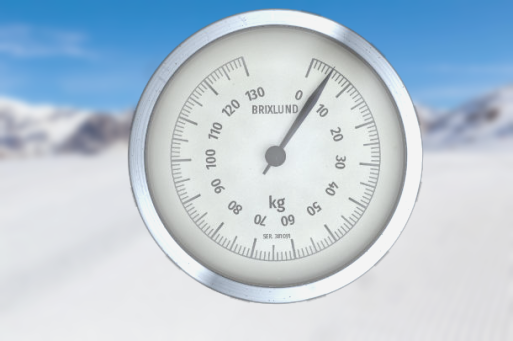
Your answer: kg 5
